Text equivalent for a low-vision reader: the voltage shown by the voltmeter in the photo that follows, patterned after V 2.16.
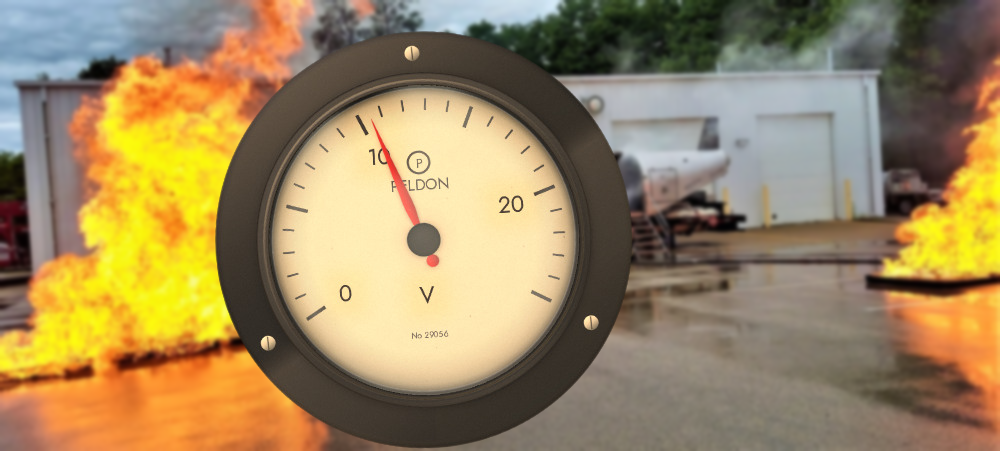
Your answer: V 10.5
